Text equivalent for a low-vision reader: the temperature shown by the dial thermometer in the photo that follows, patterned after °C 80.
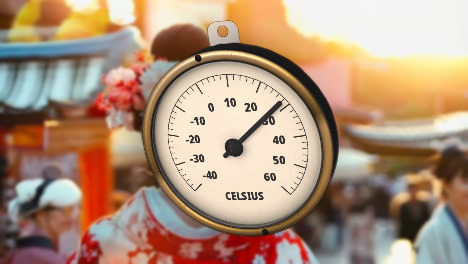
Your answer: °C 28
